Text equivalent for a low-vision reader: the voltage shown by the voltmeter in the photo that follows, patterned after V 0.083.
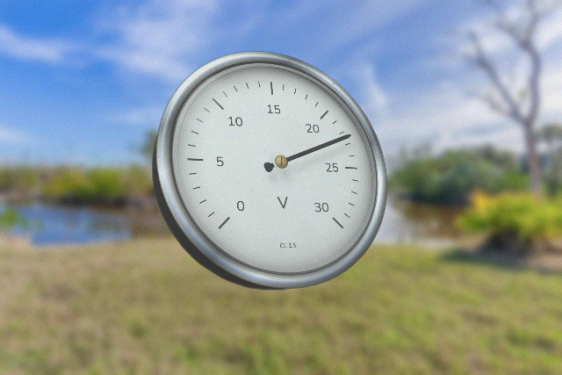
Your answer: V 22.5
